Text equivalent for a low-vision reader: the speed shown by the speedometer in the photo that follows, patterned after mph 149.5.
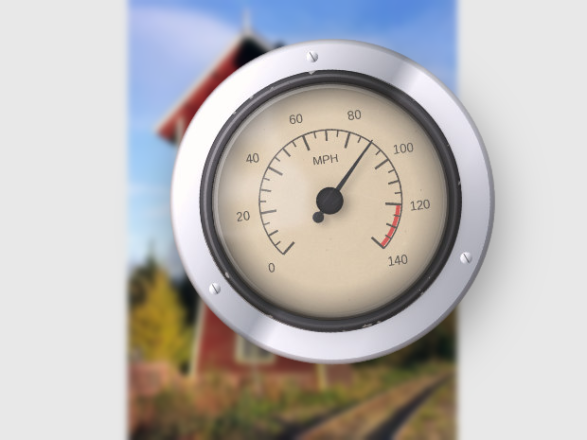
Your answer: mph 90
